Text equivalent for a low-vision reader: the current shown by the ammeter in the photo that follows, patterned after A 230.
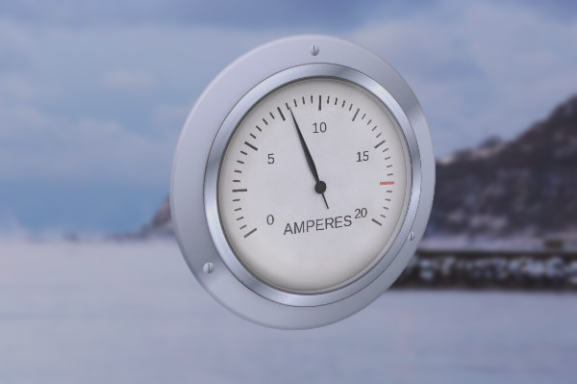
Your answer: A 8
